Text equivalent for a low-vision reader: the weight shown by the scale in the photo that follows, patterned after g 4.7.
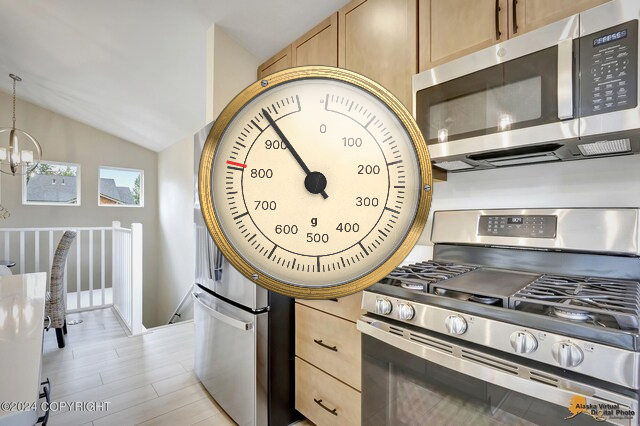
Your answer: g 930
